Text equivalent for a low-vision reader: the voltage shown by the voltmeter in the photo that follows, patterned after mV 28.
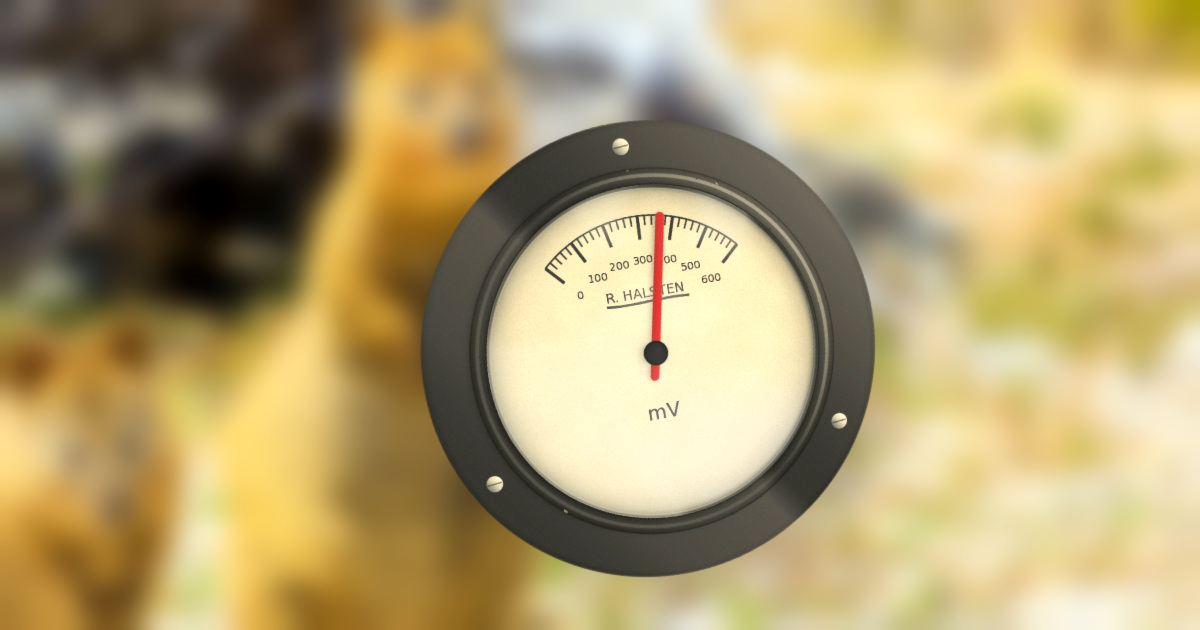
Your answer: mV 360
